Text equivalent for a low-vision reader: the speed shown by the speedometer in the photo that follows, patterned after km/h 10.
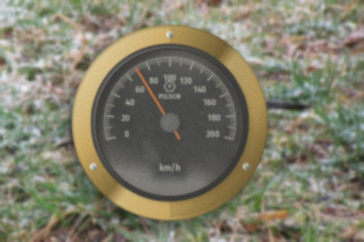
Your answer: km/h 70
